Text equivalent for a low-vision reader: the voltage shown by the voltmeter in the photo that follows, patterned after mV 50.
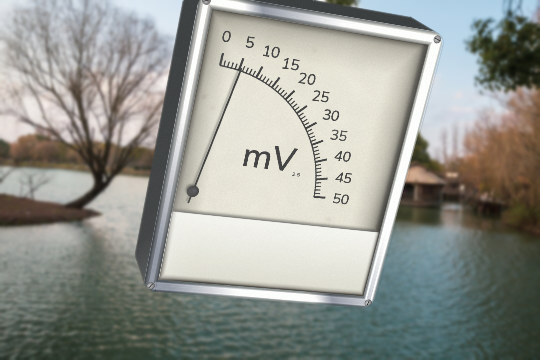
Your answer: mV 5
